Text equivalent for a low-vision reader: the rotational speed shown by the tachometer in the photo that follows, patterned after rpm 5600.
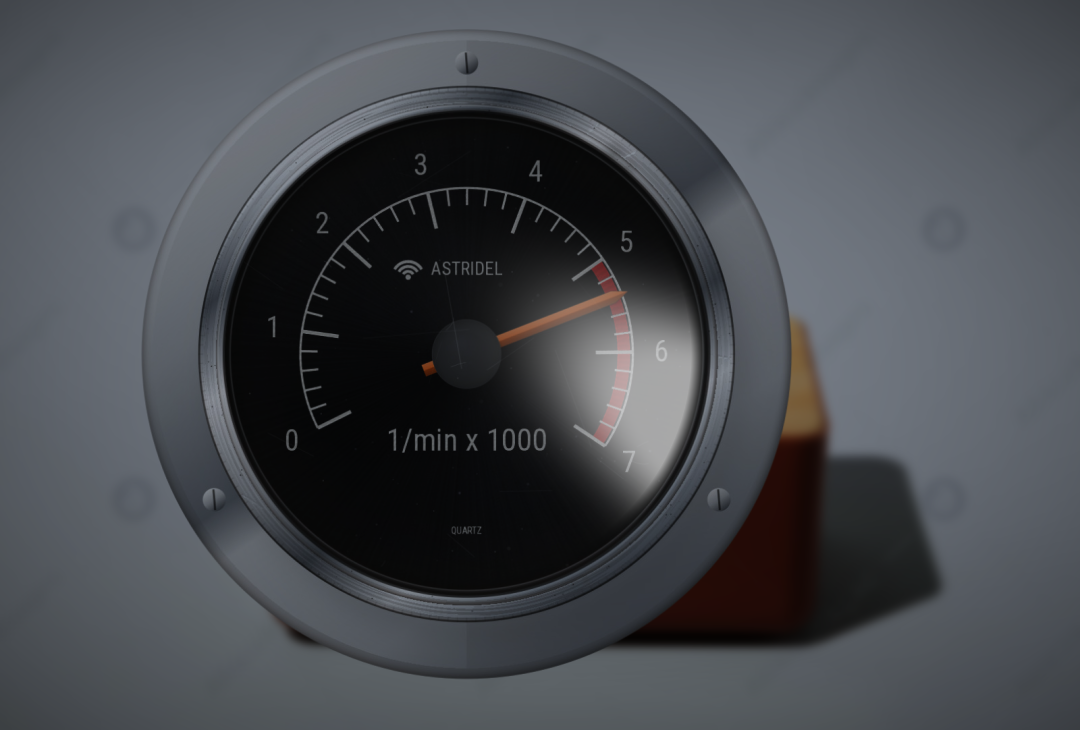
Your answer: rpm 5400
